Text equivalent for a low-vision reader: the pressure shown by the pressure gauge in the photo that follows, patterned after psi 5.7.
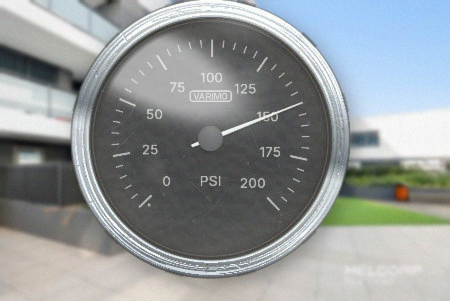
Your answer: psi 150
